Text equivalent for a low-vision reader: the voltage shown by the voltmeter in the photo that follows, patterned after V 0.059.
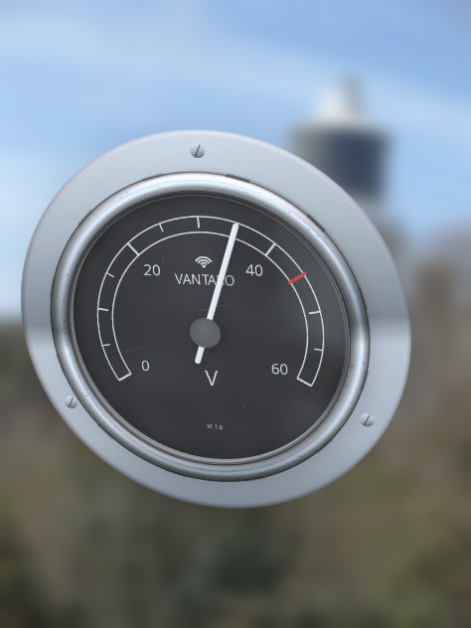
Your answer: V 35
